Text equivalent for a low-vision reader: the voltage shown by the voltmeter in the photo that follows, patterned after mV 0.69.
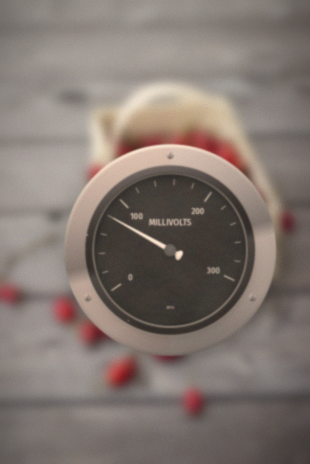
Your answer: mV 80
